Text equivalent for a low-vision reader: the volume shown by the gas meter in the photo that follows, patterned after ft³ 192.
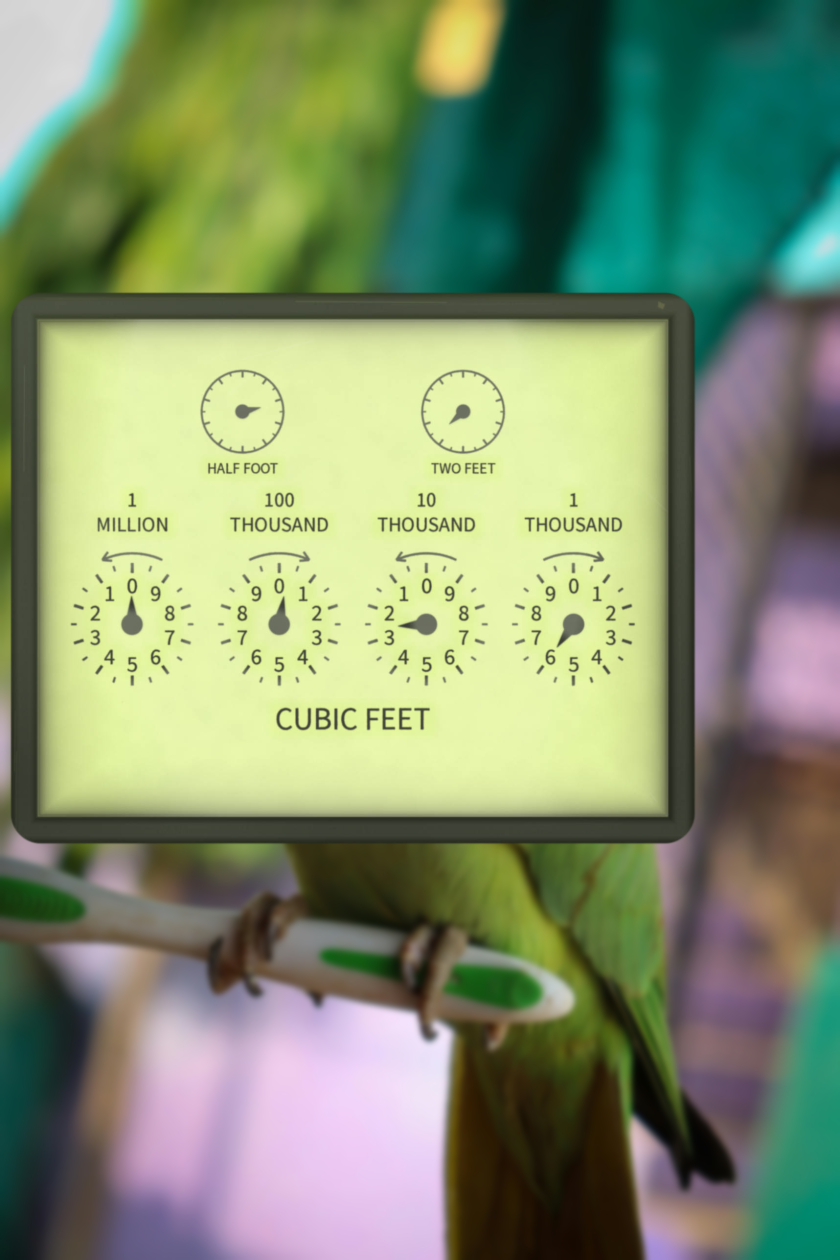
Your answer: ft³ 2600
